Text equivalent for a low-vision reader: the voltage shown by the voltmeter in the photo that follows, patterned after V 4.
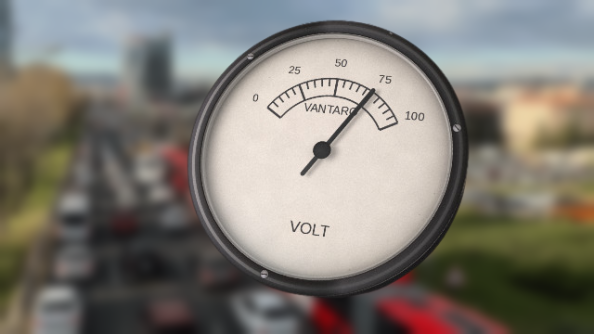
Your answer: V 75
